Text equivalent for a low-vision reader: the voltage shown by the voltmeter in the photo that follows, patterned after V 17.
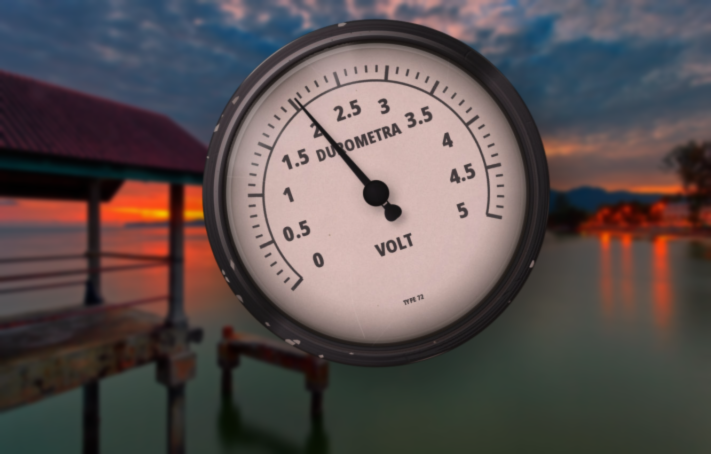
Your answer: V 2.05
